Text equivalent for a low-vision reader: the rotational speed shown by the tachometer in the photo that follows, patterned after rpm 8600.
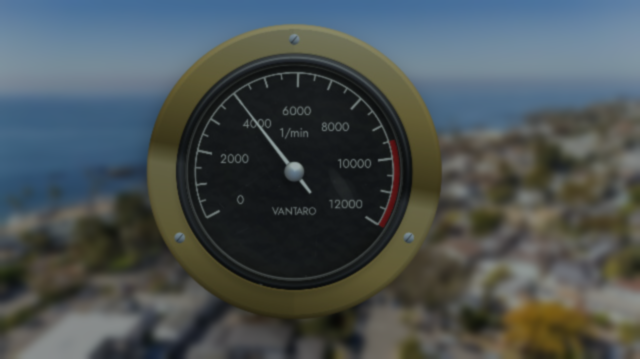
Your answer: rpm 4000
